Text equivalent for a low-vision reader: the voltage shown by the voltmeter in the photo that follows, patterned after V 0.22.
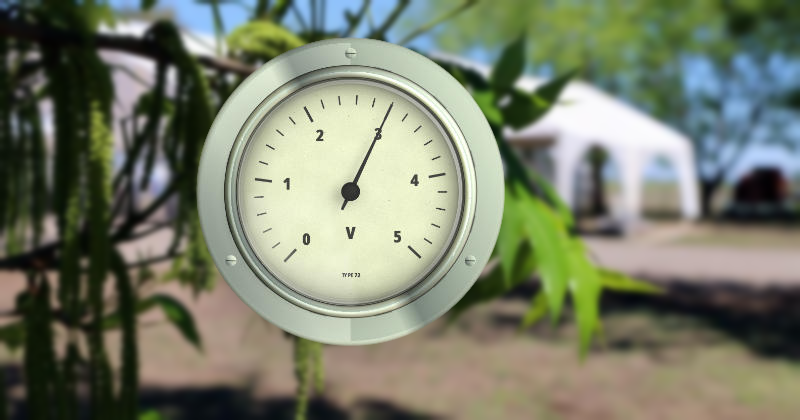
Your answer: V 3
